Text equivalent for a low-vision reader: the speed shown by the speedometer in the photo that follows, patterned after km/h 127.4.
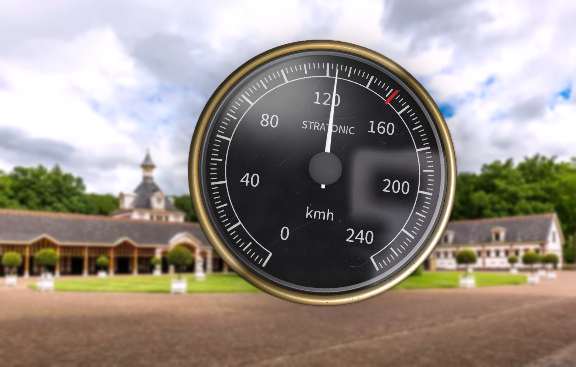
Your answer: km/h 124
